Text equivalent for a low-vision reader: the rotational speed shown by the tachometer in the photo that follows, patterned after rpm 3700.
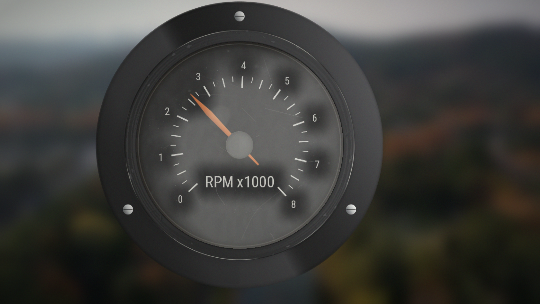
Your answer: rpm 2625
